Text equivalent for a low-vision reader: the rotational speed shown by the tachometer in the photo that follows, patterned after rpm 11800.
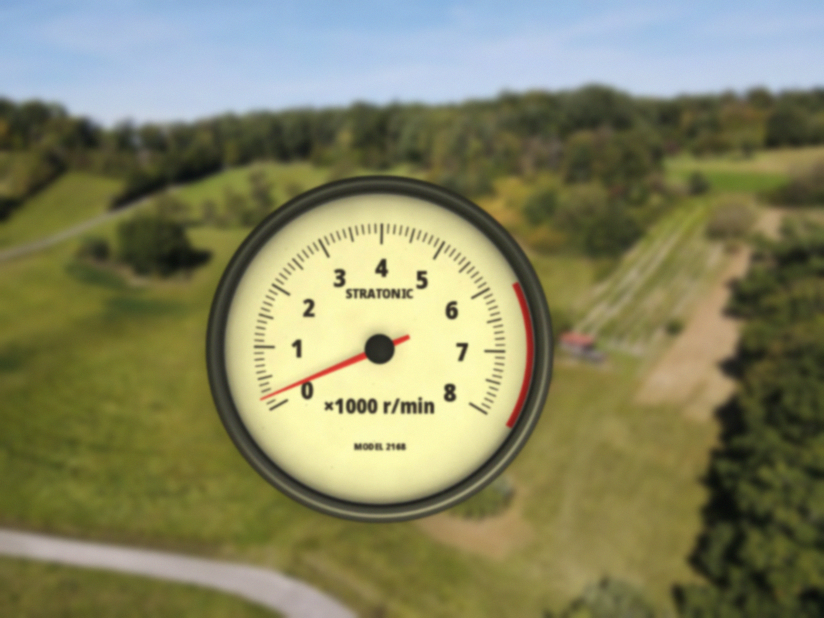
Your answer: rpm 200
